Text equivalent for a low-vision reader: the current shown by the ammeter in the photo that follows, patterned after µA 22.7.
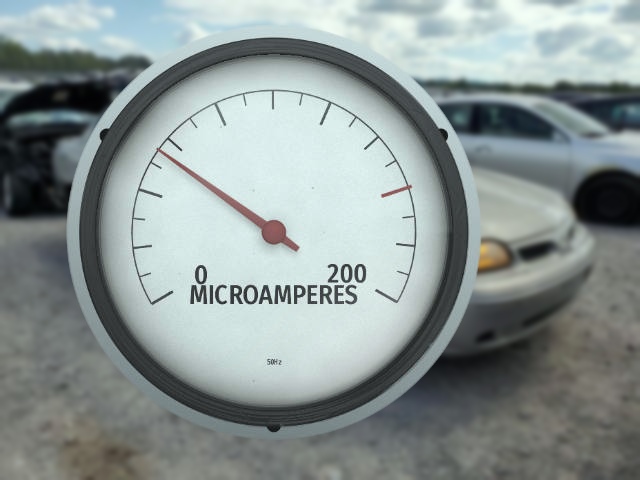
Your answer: µA 55
